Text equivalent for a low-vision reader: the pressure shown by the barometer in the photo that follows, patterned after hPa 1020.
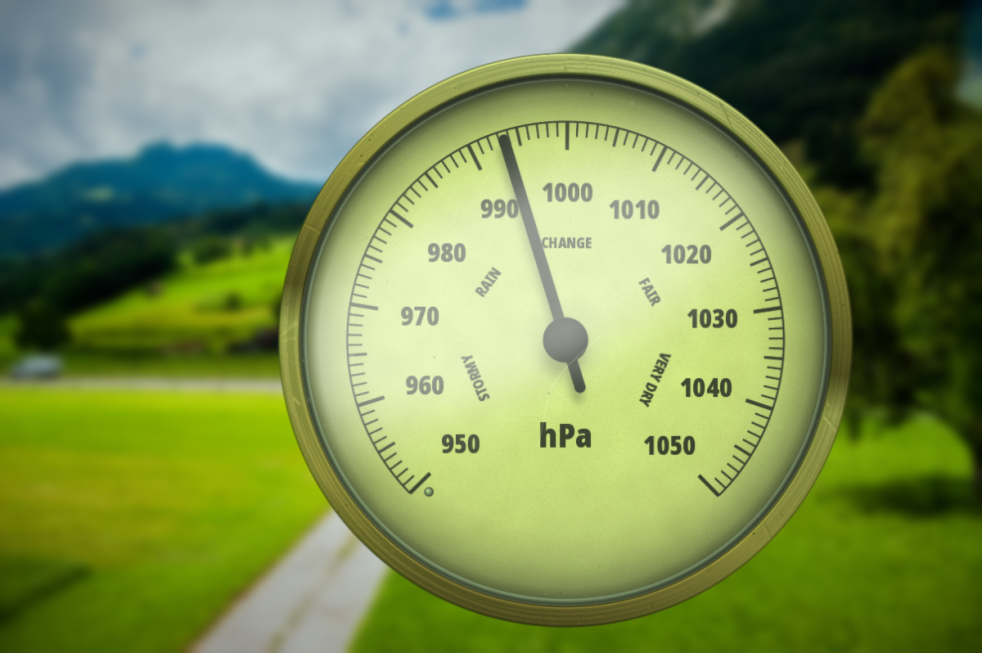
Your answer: hPa 993.5
